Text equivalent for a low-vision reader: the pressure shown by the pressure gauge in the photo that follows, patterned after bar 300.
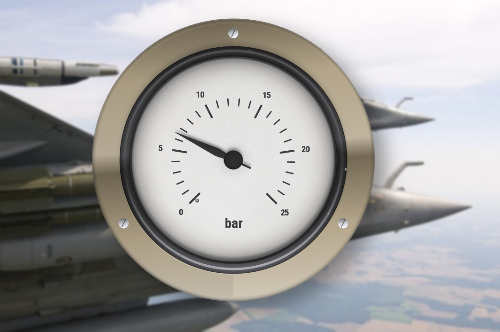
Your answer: bar 6.5
